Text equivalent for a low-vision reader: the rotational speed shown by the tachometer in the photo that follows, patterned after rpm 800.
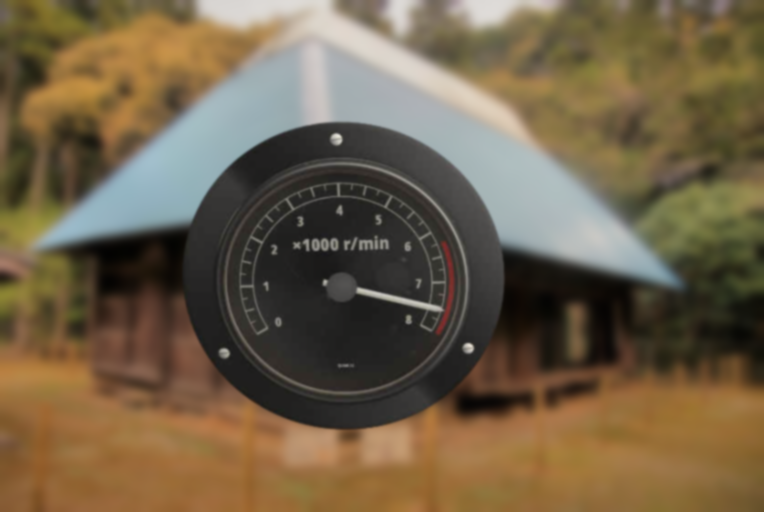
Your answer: rpm 7500
